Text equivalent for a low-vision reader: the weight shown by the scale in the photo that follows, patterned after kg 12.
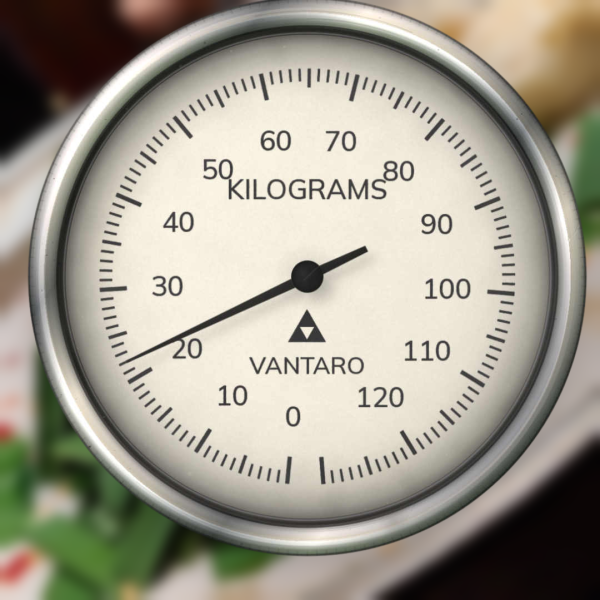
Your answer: kg 22
